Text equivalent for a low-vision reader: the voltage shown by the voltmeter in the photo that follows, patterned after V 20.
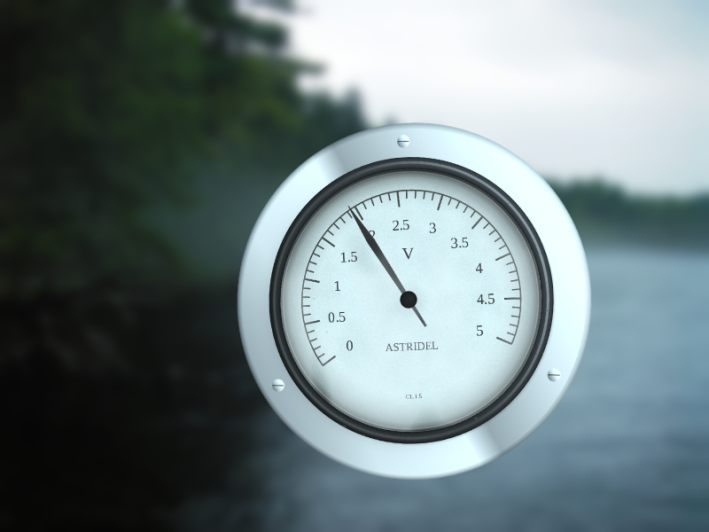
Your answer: V 1.95
